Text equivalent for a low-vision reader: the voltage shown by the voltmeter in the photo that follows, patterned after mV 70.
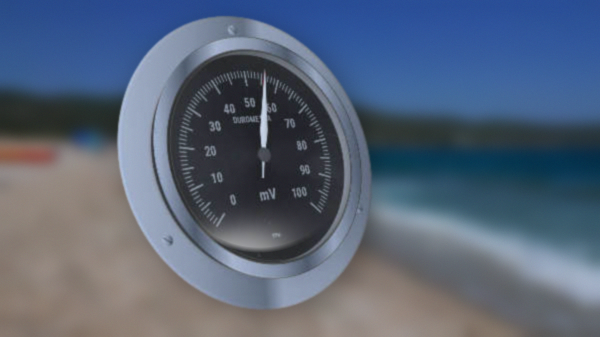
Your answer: mV 55
